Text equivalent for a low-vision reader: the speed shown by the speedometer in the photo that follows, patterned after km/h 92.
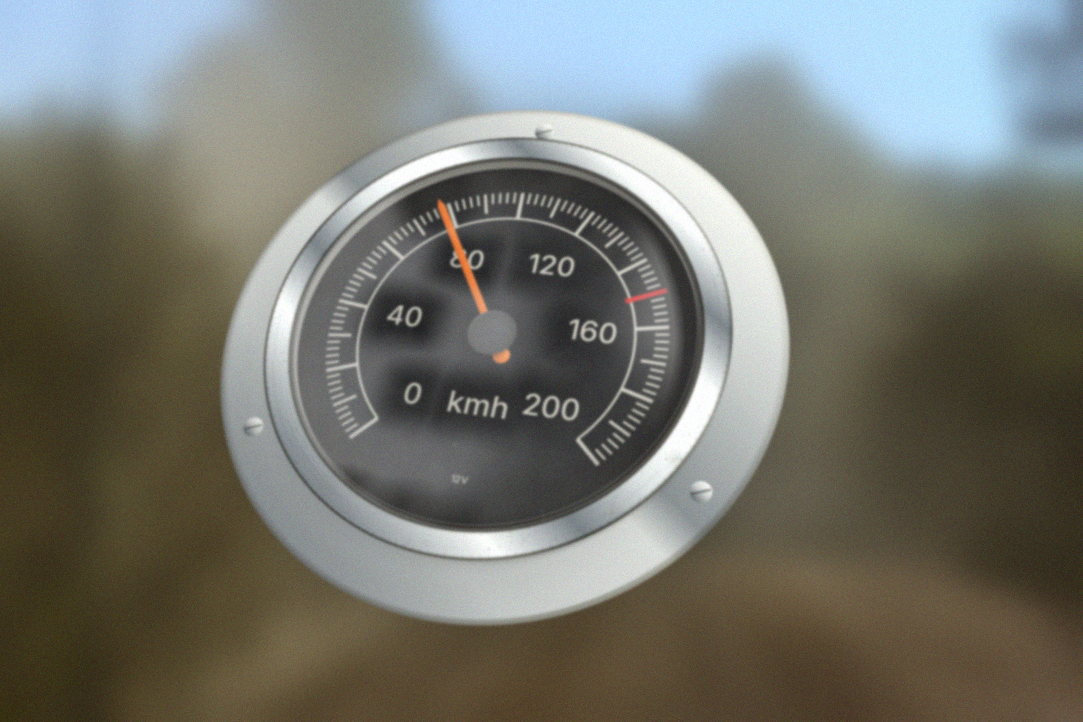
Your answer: km/h 78
